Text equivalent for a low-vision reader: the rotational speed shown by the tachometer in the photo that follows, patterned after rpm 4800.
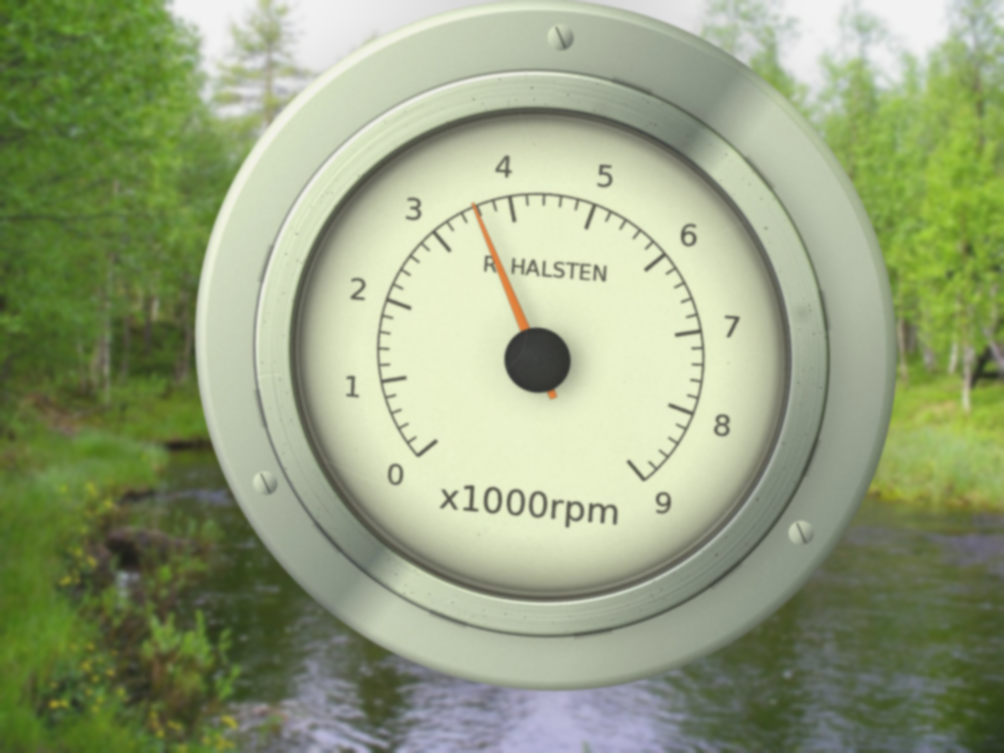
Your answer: rpm 3600
